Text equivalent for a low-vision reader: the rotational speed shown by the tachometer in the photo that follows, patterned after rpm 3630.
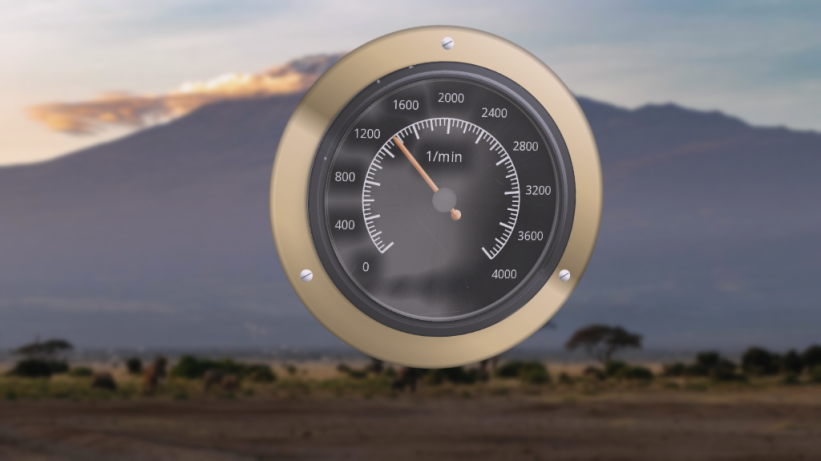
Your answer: rpm 1350
